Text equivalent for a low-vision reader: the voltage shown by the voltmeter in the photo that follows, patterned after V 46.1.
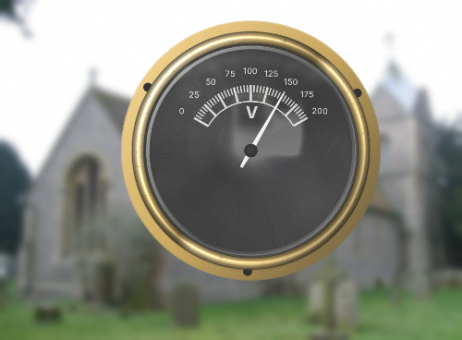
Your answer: V 150
